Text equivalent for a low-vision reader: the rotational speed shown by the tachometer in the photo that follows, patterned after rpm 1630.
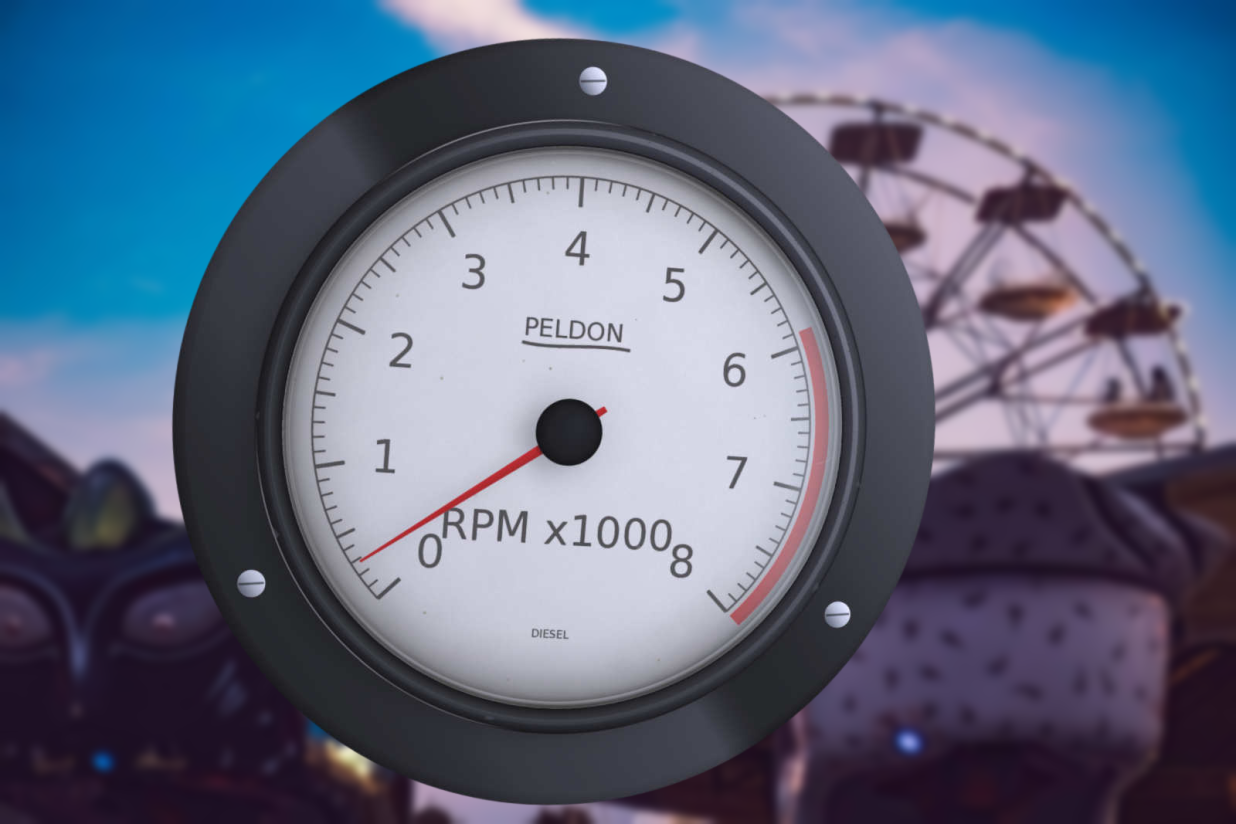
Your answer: rpm 300
